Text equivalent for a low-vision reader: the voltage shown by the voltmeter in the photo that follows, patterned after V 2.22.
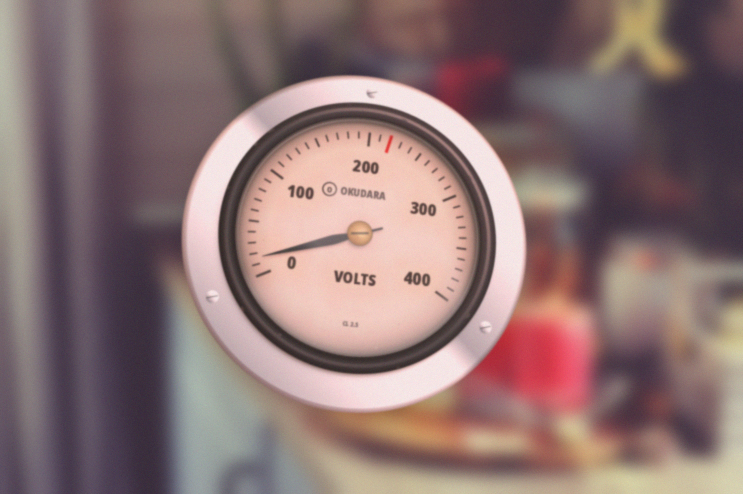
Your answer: V 15
